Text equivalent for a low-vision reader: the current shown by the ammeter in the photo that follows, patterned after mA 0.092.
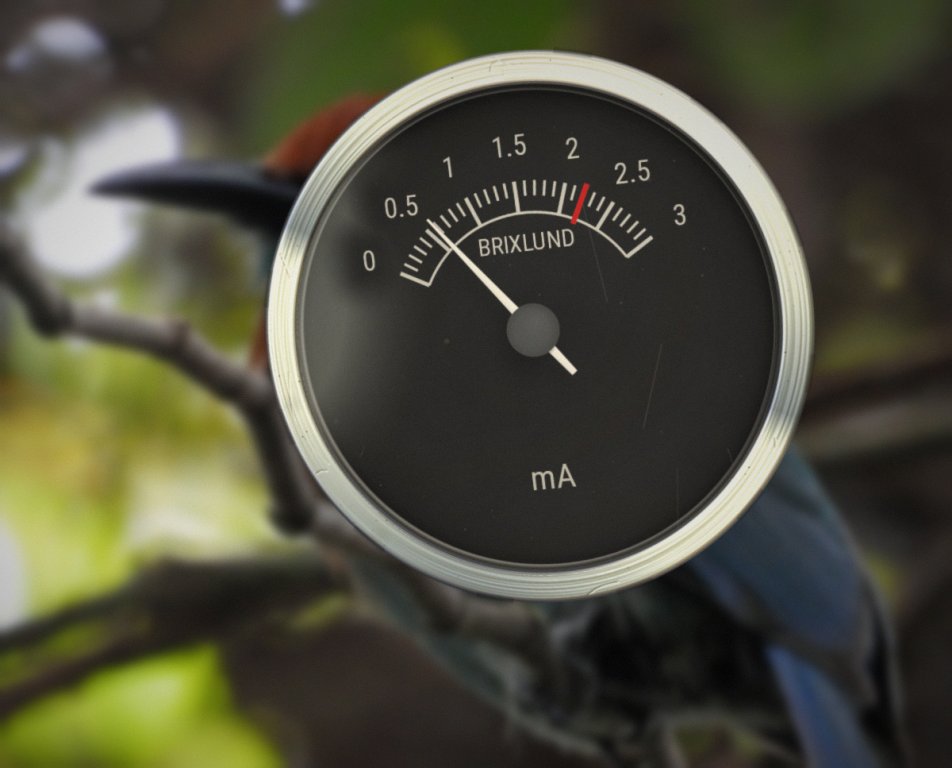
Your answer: mA 0.6
